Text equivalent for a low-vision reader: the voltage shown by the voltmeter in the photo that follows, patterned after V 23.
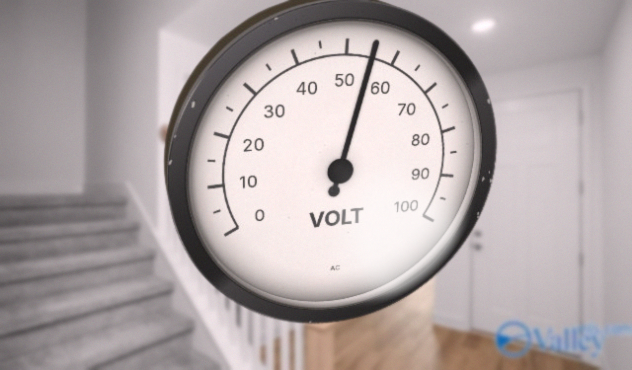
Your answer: V 55
